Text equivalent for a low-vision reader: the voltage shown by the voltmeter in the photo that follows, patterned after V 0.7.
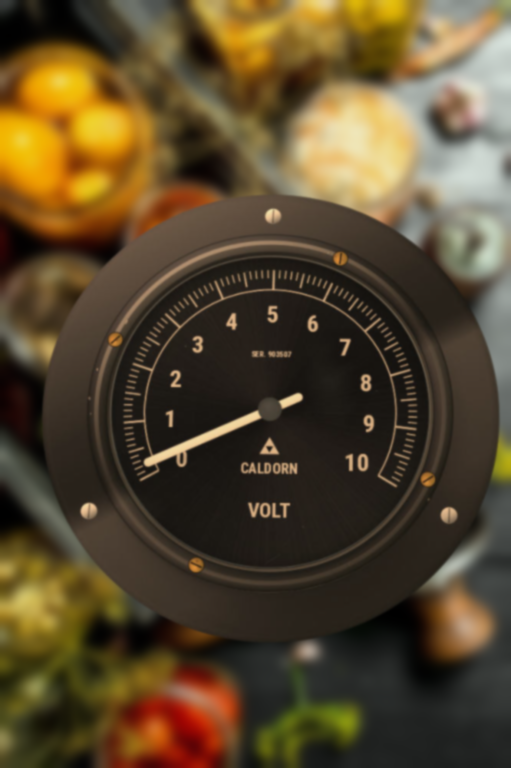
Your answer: V 0.2
